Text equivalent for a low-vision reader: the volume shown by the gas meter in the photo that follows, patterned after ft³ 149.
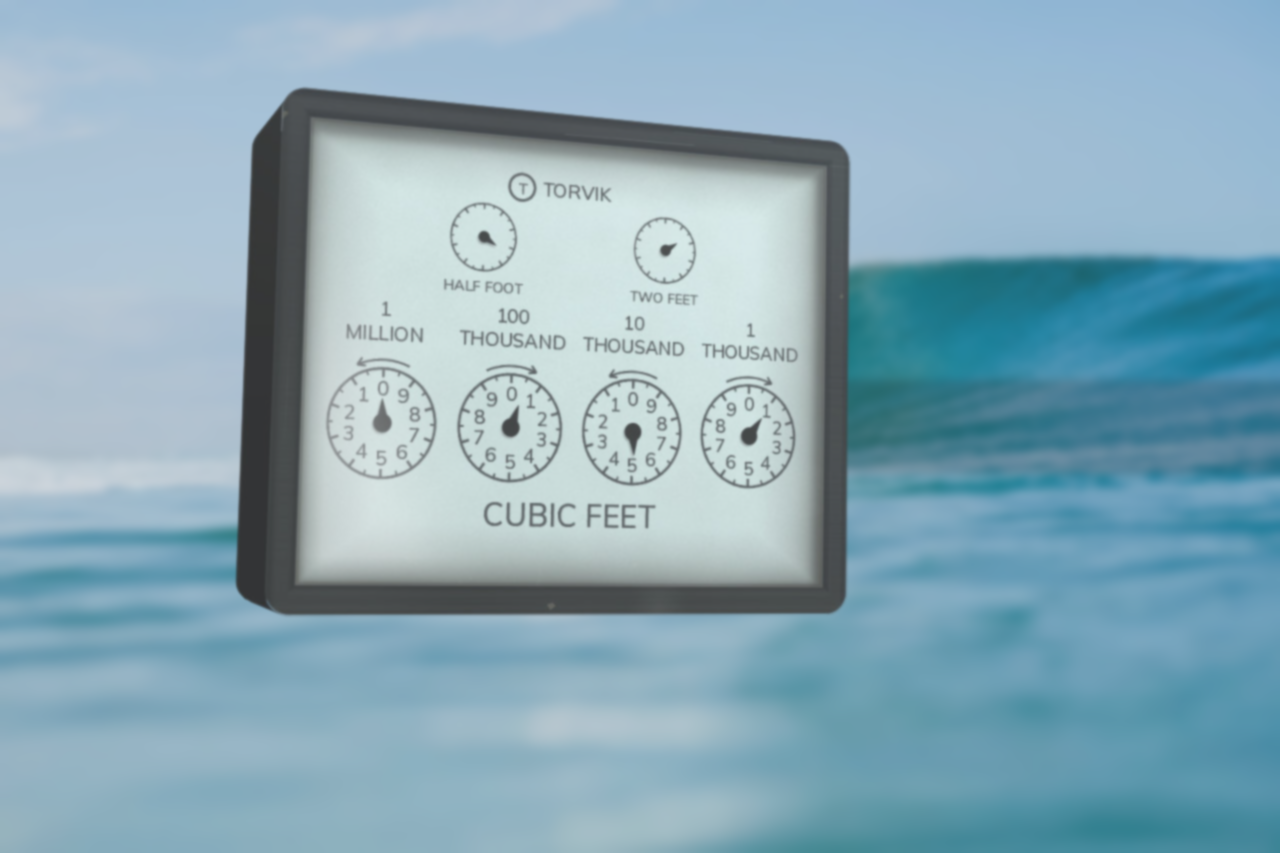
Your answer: ft³ 5100
